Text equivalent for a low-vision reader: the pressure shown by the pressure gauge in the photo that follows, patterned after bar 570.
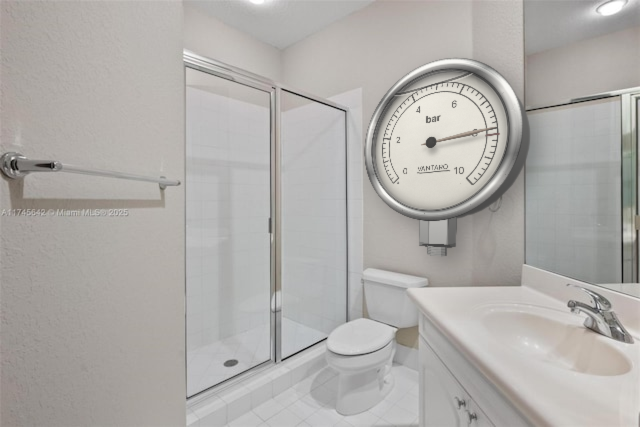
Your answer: bar 8
